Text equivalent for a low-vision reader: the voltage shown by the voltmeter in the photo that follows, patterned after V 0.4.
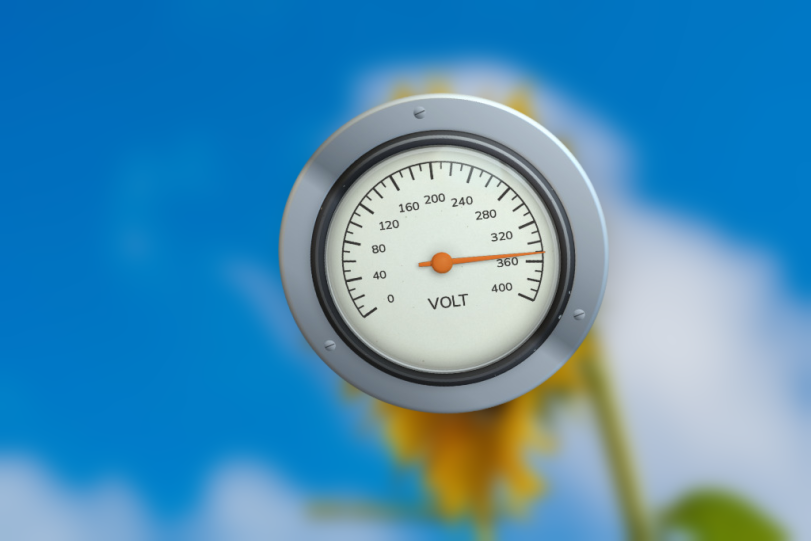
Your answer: V 350
